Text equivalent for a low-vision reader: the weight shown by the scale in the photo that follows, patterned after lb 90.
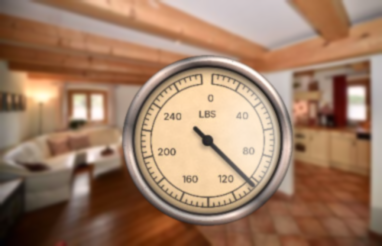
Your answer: lb 104
